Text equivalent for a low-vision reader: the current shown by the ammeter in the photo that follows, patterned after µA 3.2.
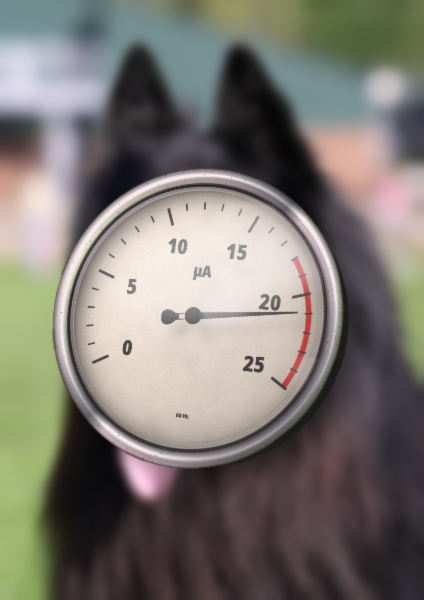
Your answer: µA 21
